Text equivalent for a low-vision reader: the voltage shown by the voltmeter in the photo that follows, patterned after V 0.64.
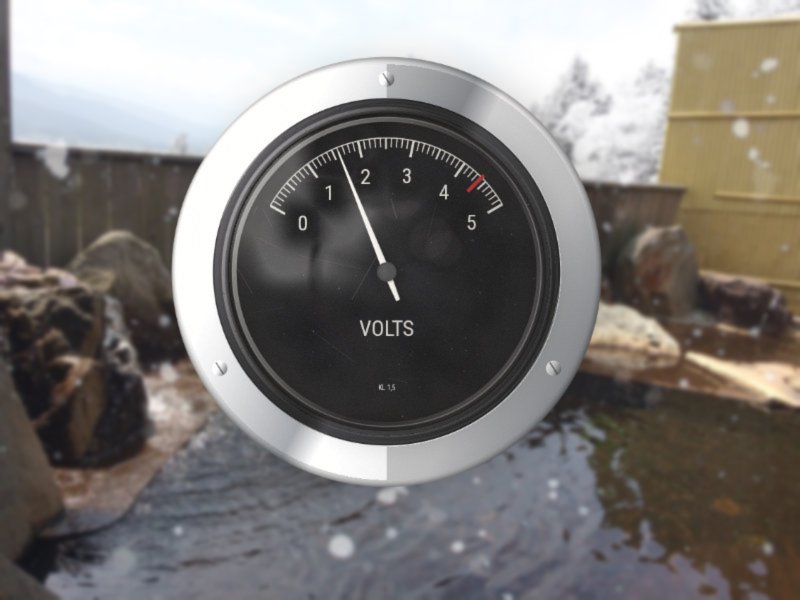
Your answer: V 1.6
